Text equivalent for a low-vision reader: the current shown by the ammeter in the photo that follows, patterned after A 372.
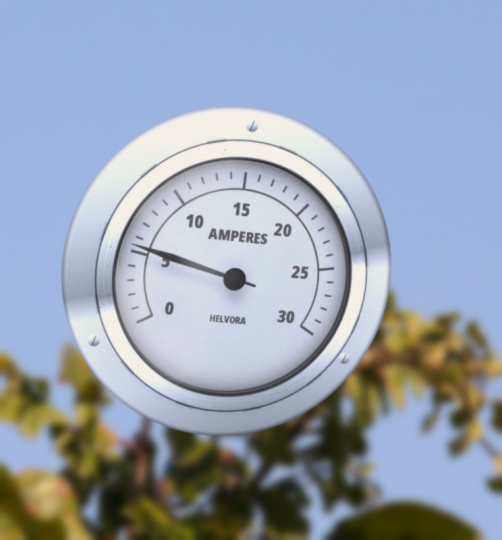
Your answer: A 5.5
